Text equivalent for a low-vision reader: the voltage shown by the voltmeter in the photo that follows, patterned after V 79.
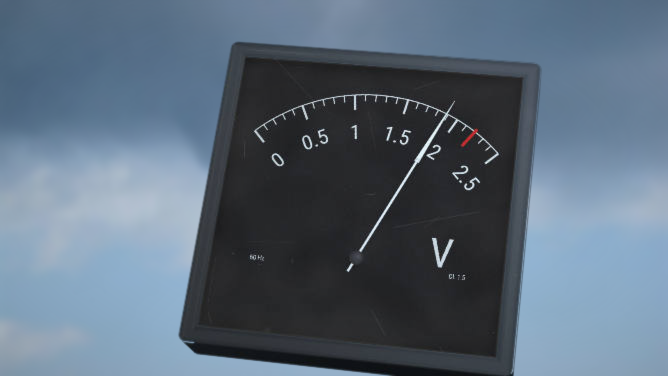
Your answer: V 1.9
